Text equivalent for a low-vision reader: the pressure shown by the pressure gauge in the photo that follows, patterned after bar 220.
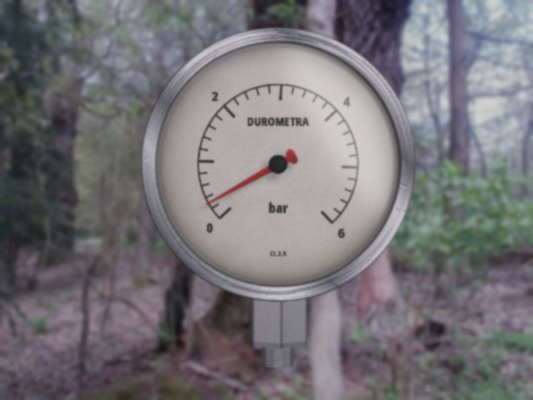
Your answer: bar 0.3
